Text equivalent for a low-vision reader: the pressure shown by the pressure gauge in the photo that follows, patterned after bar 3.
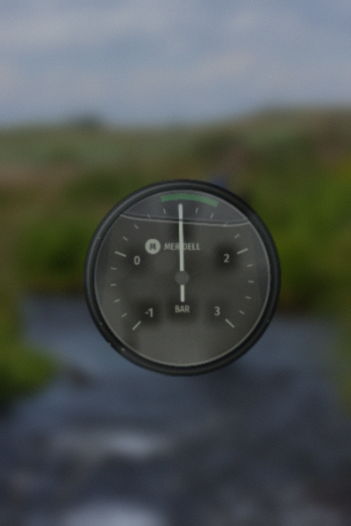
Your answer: bar 1
